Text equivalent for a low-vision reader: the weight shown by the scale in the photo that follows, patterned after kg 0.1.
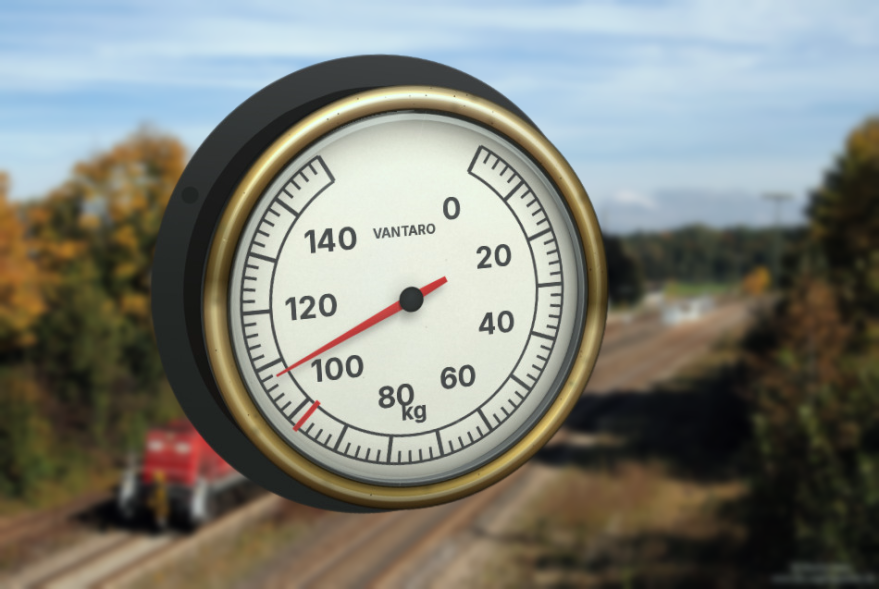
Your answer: kg 108
